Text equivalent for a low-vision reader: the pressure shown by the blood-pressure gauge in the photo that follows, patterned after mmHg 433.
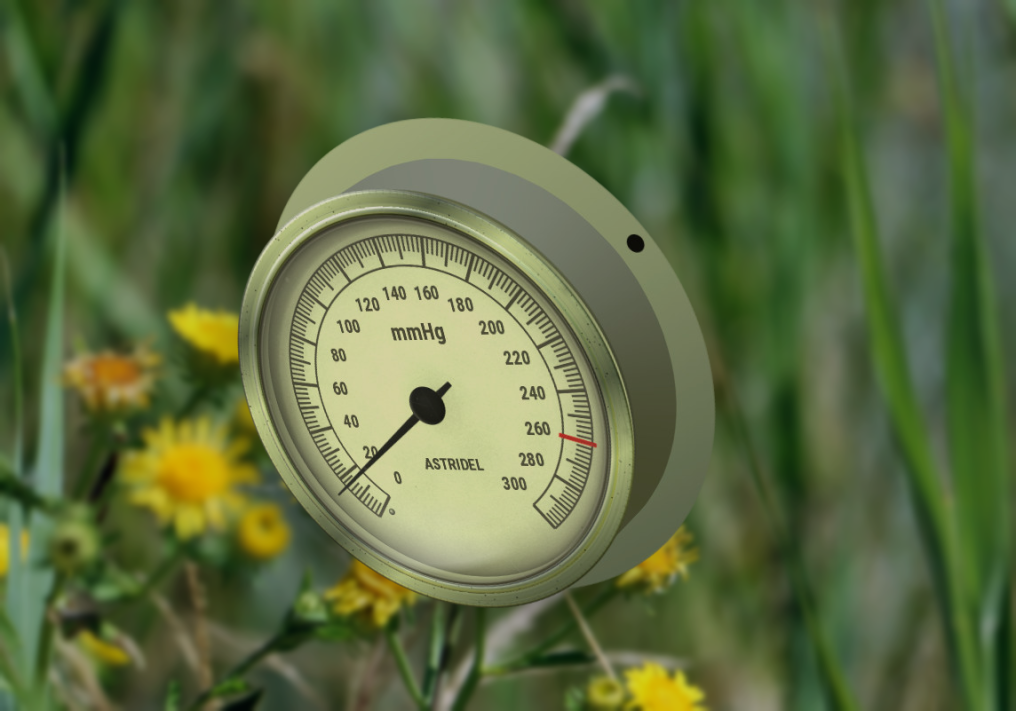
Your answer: mmHg 16
